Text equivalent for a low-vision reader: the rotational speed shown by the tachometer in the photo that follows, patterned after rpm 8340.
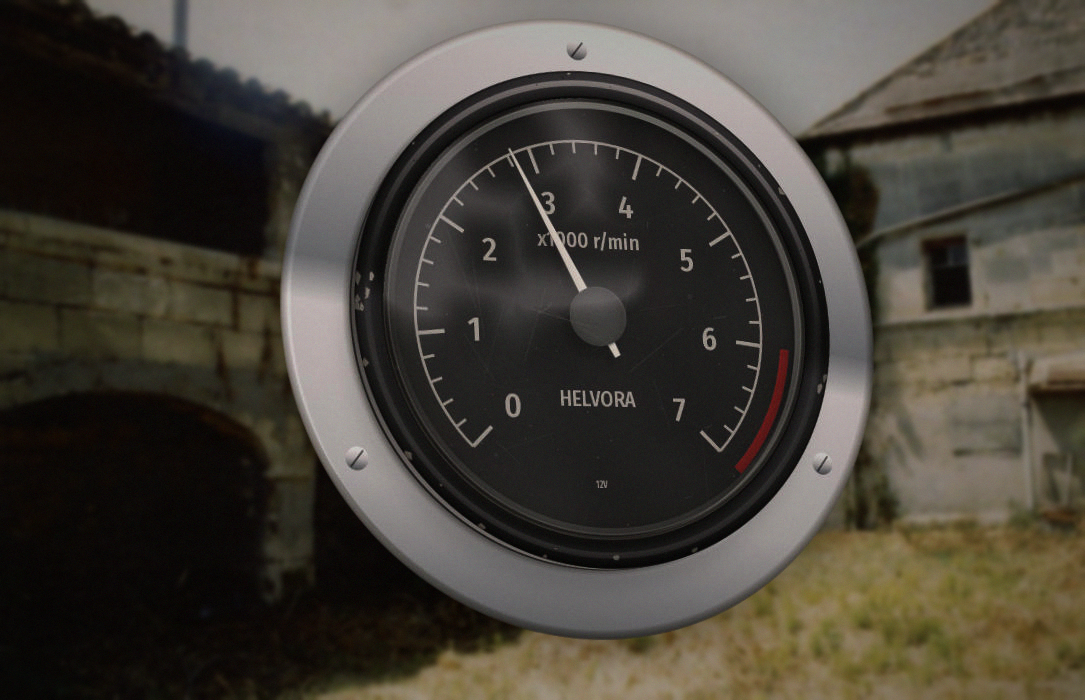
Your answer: rpm 2800
